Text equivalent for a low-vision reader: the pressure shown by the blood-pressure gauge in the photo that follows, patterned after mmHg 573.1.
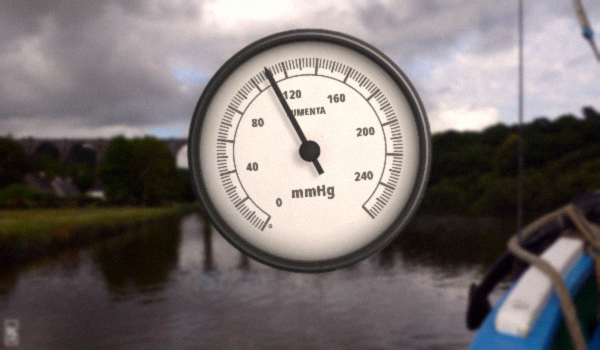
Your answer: mmHg 110
